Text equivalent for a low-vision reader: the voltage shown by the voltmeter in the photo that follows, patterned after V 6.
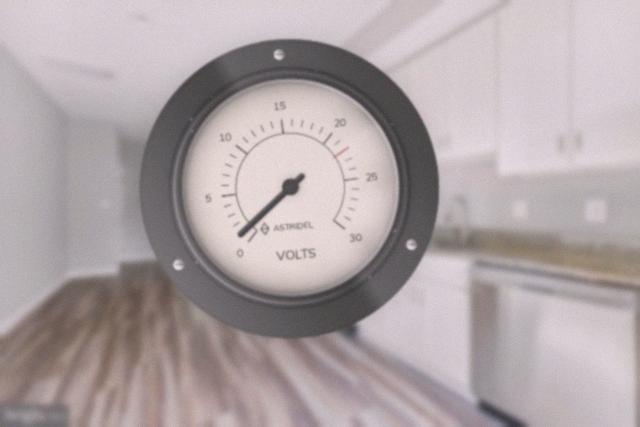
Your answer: V 1
